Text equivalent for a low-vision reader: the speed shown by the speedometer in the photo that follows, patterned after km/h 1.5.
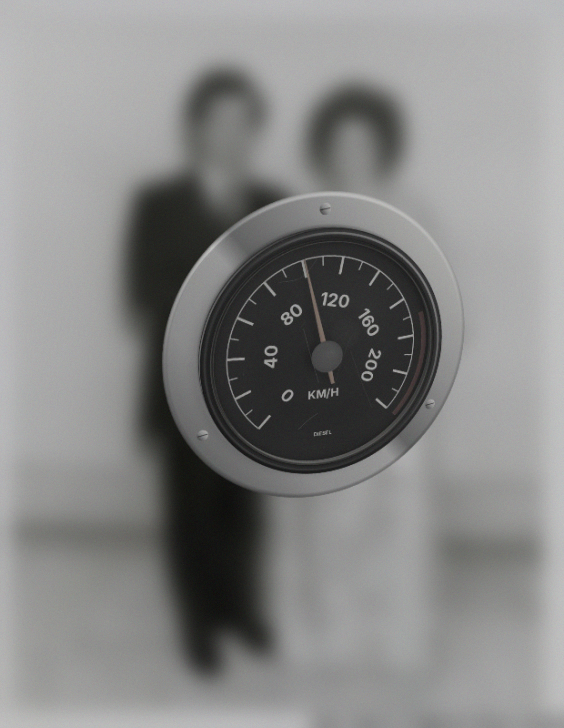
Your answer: km/h 100
